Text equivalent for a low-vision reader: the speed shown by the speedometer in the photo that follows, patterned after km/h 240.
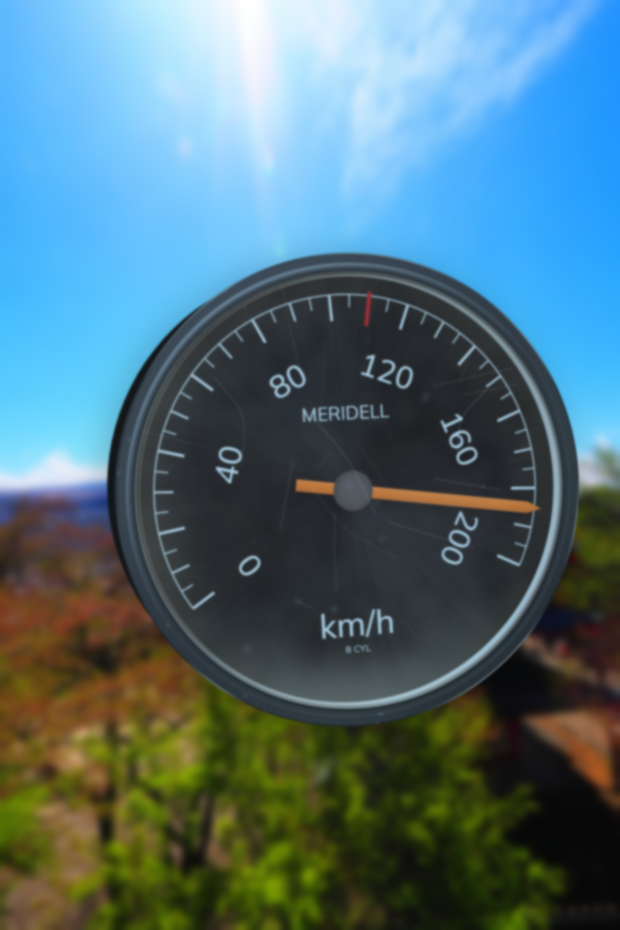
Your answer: km/h 185
